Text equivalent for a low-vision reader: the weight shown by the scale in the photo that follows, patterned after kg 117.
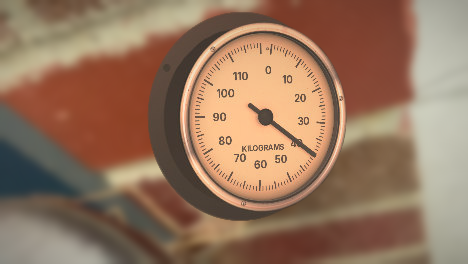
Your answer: kg 40
